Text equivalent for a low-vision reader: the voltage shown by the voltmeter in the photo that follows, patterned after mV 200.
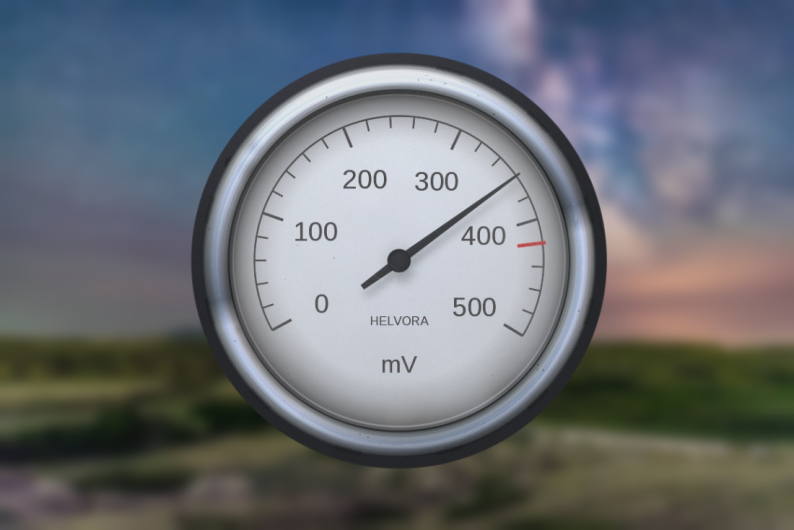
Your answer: mV 360
